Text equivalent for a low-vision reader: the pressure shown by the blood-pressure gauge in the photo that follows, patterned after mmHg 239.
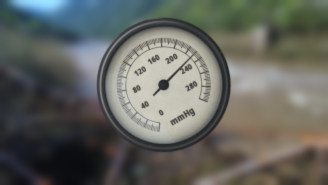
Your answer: mmHg 230
